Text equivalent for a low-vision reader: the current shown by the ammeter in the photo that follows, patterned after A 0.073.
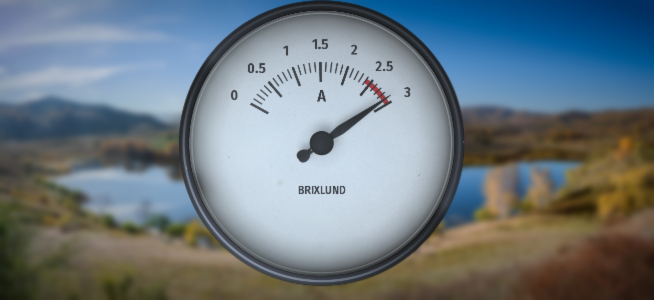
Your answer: A 2.9
